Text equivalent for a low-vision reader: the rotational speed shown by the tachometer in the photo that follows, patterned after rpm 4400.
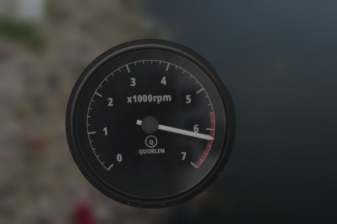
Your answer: rpm 6200
